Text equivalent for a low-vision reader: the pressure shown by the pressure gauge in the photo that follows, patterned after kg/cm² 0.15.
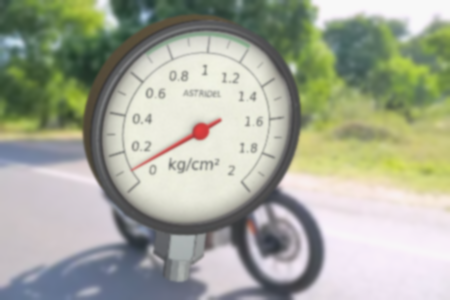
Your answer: kg/cm² 0.1
